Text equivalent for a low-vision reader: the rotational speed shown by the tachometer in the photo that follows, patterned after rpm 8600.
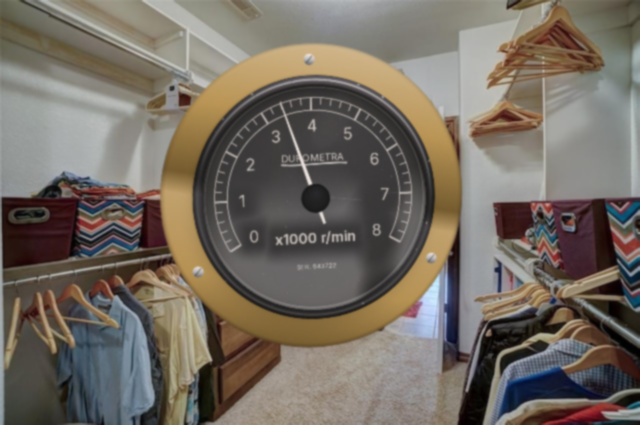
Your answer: rpm 3400
